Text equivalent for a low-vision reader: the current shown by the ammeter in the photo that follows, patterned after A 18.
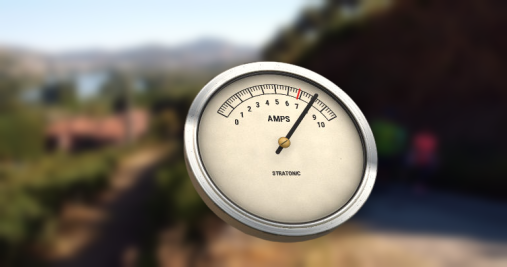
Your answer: A 8
